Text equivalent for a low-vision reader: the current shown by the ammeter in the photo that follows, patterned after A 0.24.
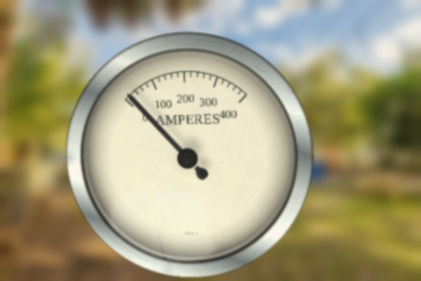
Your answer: A 20
